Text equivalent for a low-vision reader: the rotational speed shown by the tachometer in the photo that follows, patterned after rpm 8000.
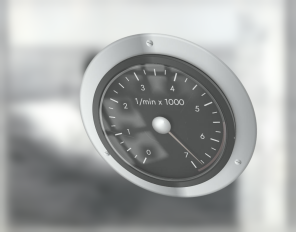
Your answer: rpm 6750
